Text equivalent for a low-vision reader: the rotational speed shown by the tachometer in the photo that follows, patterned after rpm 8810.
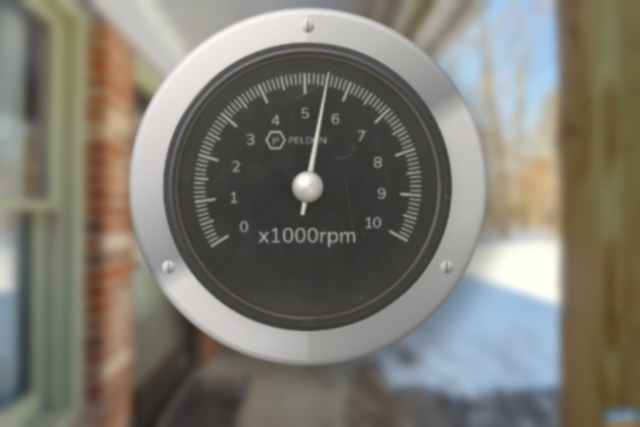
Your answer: rpm 5500
